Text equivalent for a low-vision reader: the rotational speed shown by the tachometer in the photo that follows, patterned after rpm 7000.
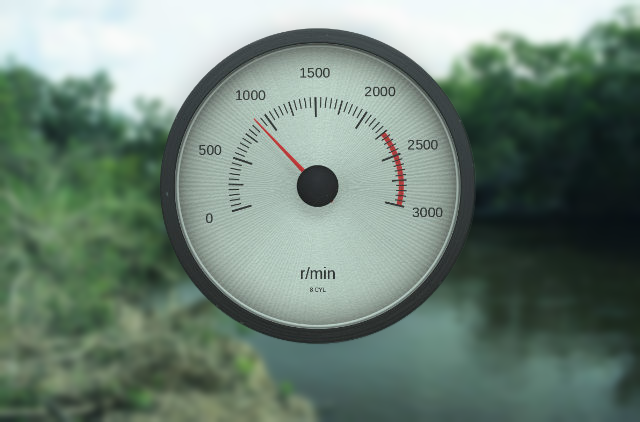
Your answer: rpm 900
